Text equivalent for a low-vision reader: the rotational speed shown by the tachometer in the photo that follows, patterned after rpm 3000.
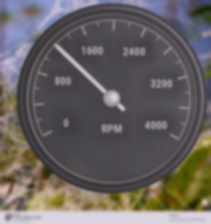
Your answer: rpm 1200
